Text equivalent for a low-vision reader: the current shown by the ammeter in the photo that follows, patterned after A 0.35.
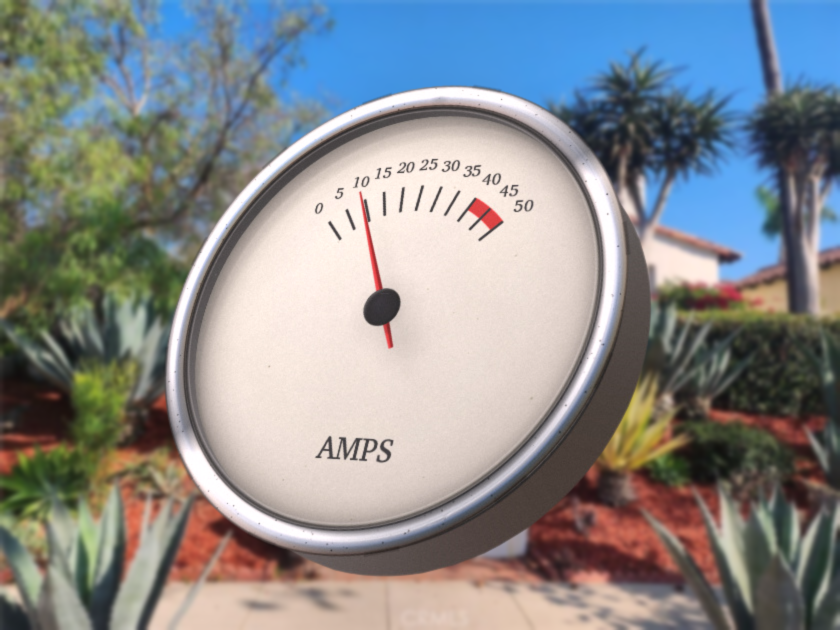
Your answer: A 10
